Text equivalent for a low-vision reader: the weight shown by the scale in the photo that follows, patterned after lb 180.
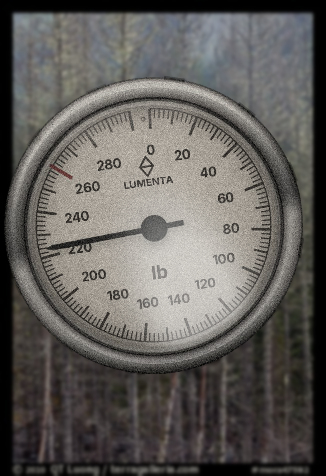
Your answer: lb 224
